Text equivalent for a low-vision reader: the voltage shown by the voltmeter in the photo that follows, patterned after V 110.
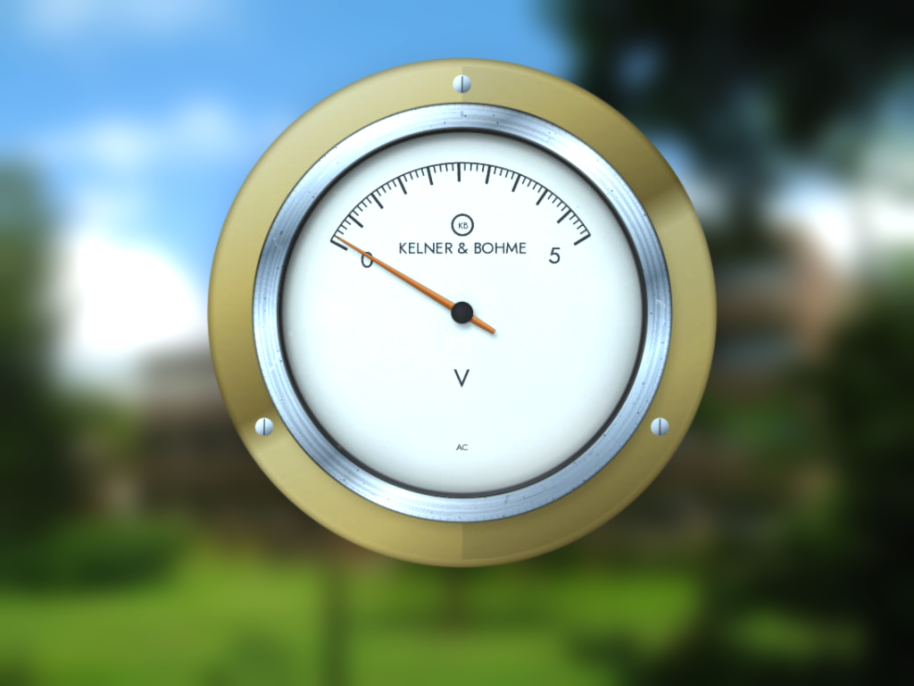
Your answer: V 0.1
